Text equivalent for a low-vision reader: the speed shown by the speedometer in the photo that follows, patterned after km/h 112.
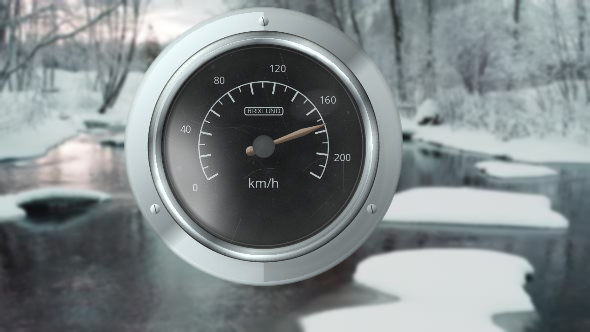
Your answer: km/h 175
